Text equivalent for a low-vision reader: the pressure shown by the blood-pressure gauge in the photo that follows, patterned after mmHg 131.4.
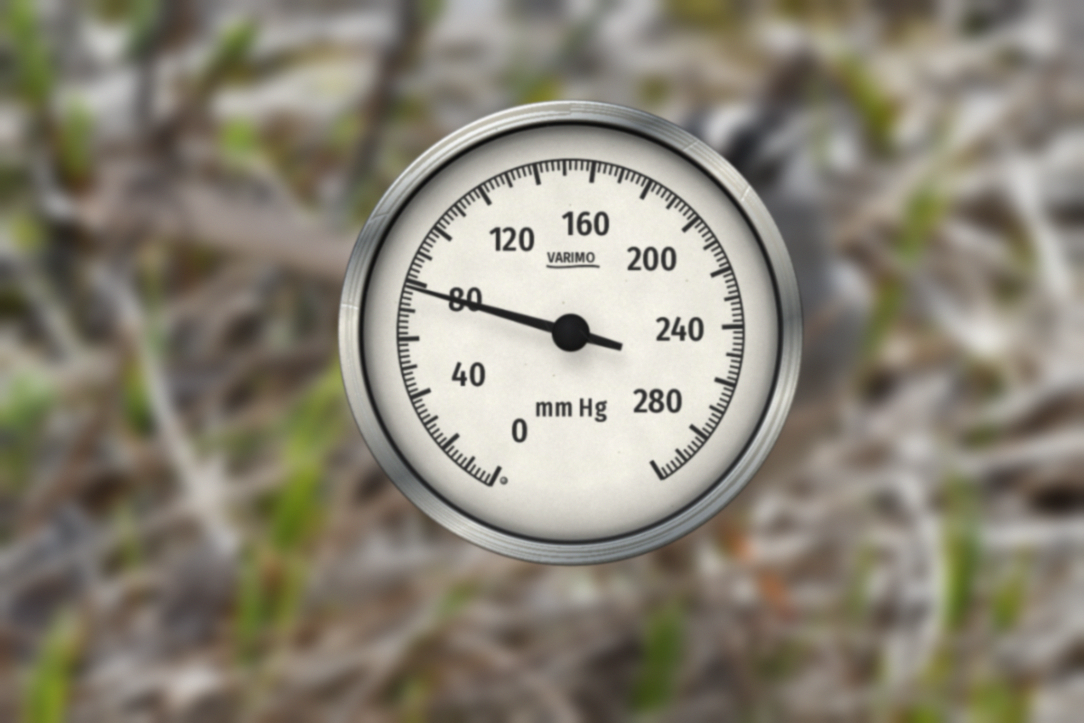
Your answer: mmHg 78
